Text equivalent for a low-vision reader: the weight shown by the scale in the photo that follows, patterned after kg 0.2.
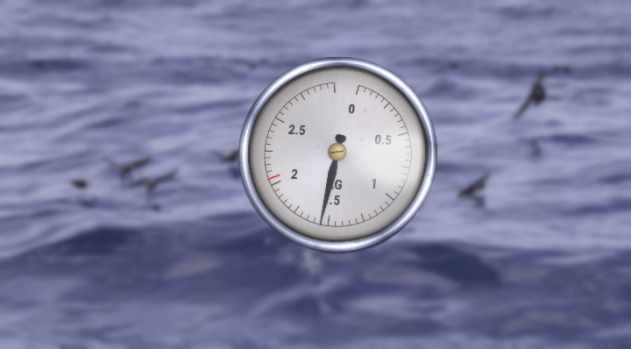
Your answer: kg 1.55
